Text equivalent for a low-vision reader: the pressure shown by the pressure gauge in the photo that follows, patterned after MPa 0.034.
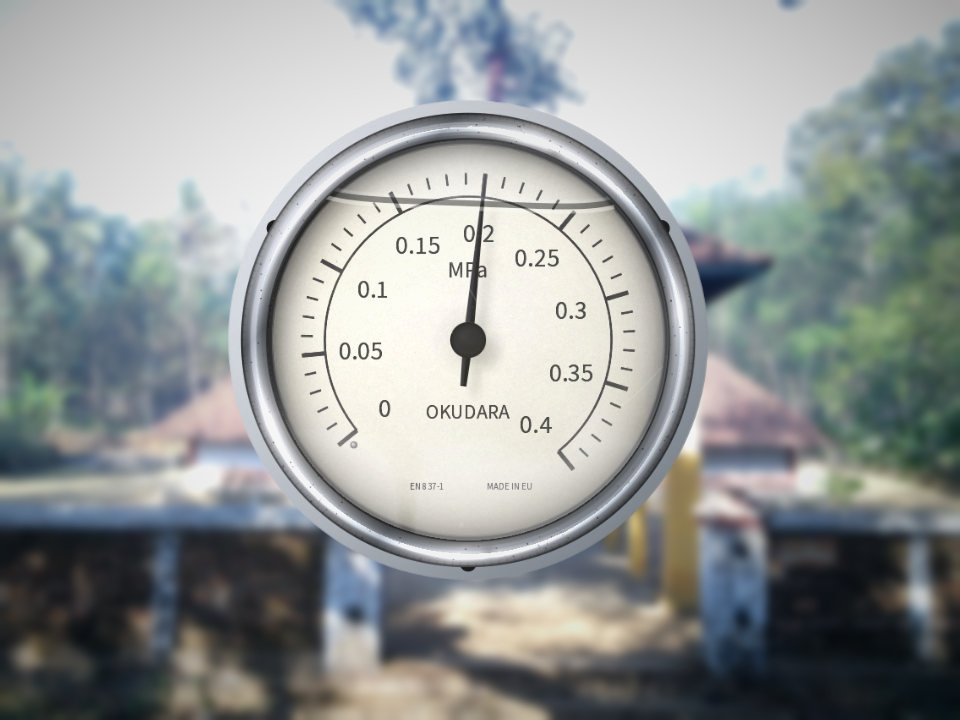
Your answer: MPa 0.2
